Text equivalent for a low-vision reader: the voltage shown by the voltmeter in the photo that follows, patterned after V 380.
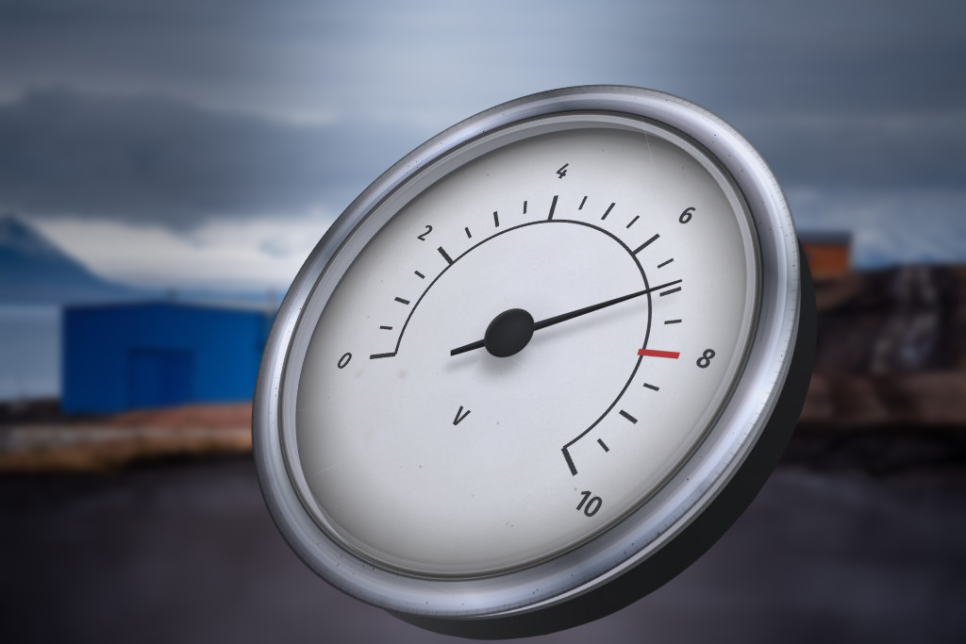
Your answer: V 7
